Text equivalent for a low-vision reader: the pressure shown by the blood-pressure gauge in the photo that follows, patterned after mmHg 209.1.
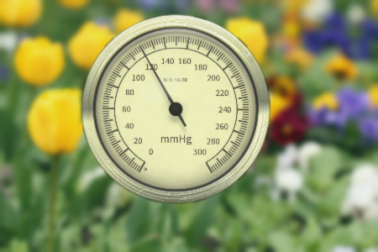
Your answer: mmHg 120
